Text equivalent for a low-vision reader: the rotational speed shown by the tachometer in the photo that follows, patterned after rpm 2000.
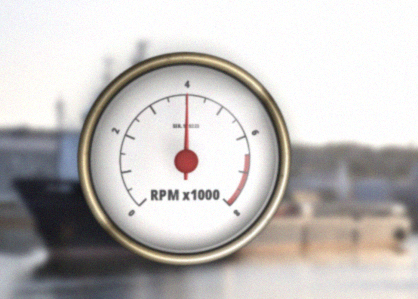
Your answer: rpm 4000
